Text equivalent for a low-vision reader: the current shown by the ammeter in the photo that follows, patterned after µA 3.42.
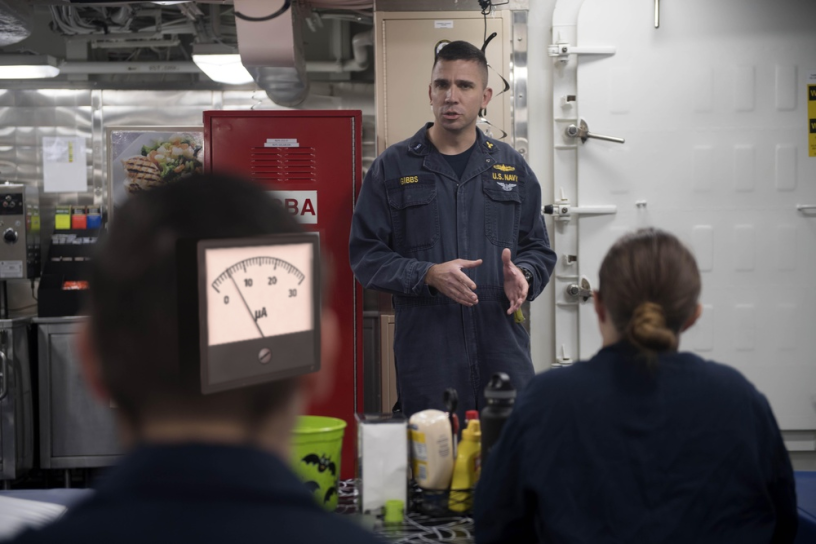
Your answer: µA 5
